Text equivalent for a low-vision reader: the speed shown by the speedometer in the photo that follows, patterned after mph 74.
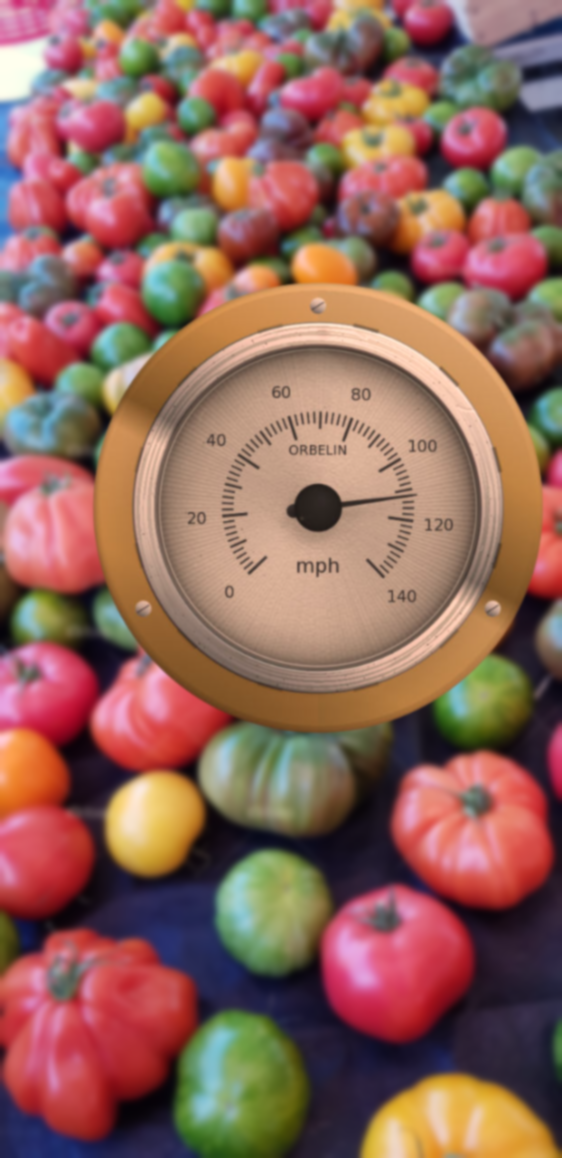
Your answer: mph 112
